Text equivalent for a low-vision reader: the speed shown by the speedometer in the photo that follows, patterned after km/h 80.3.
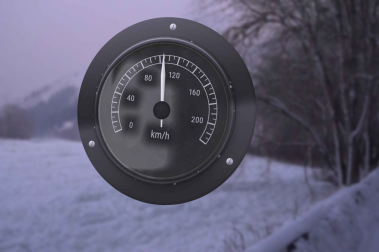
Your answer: km/h 105
